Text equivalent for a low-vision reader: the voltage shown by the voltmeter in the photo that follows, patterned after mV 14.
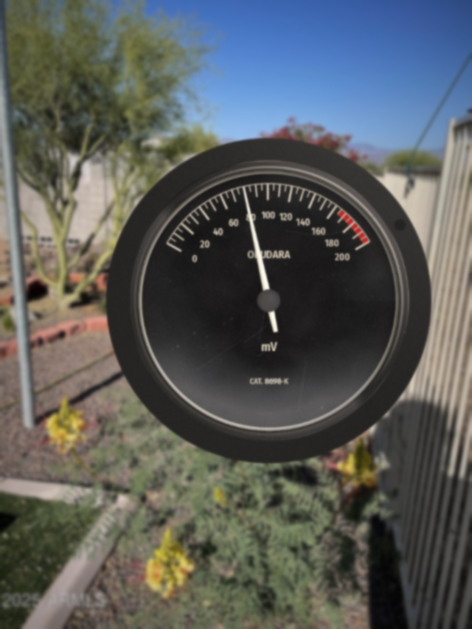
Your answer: mV 80
